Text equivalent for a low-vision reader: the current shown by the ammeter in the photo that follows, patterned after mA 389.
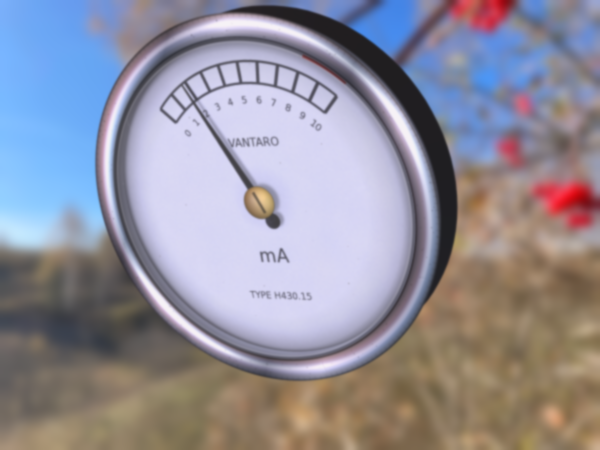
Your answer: mA 2
